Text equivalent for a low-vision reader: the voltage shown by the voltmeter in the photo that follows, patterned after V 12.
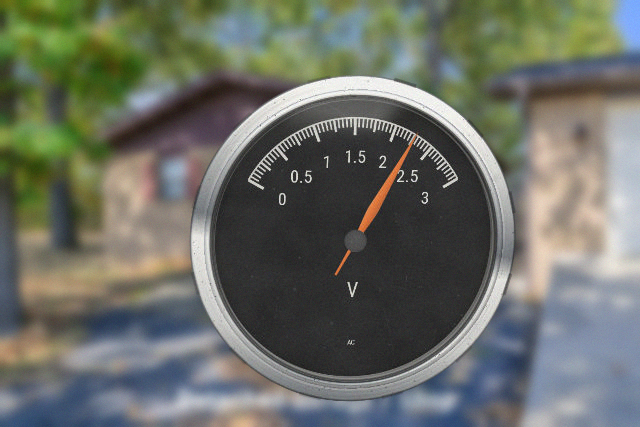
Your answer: V 2.25
